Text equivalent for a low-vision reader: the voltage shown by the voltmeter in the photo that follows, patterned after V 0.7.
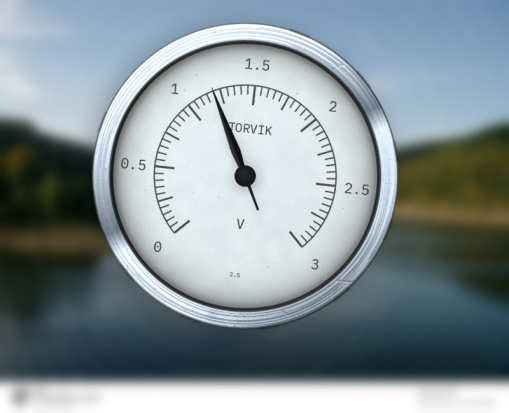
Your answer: V 1.2
